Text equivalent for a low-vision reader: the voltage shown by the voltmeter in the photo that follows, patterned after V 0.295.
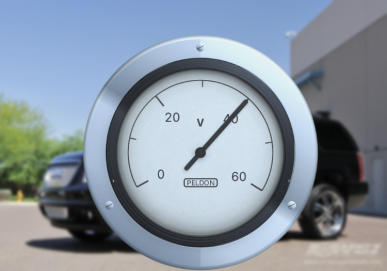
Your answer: V 40
